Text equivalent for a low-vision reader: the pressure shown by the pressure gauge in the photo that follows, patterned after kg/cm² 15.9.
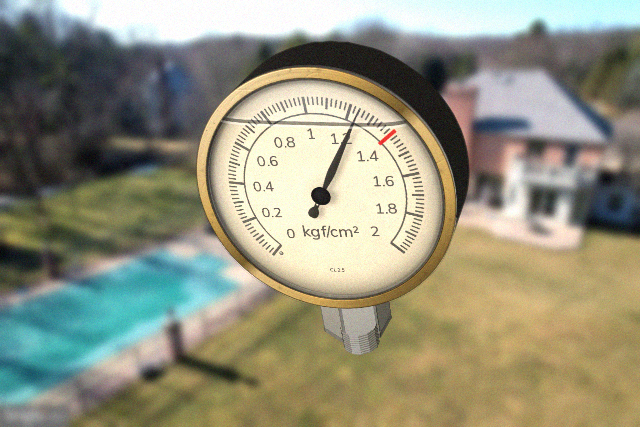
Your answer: kg/cm² 1.24
